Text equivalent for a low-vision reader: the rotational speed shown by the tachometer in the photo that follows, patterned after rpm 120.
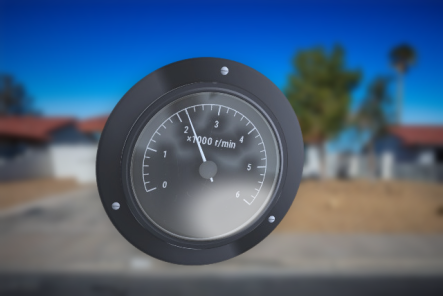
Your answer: rpm 2200
